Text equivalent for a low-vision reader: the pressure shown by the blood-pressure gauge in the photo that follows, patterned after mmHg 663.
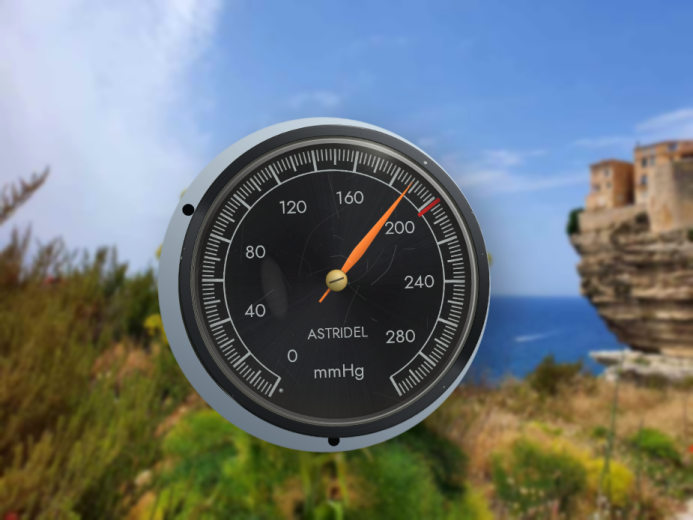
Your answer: mmHg 188
